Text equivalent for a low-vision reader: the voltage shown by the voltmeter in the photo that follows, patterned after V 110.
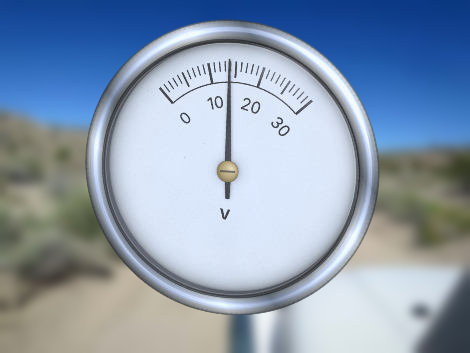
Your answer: V 14
